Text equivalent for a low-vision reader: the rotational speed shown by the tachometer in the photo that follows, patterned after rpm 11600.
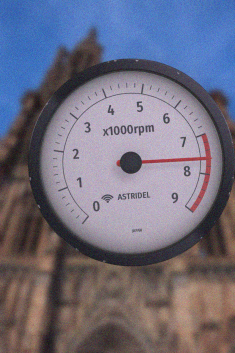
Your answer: rpm 7600
